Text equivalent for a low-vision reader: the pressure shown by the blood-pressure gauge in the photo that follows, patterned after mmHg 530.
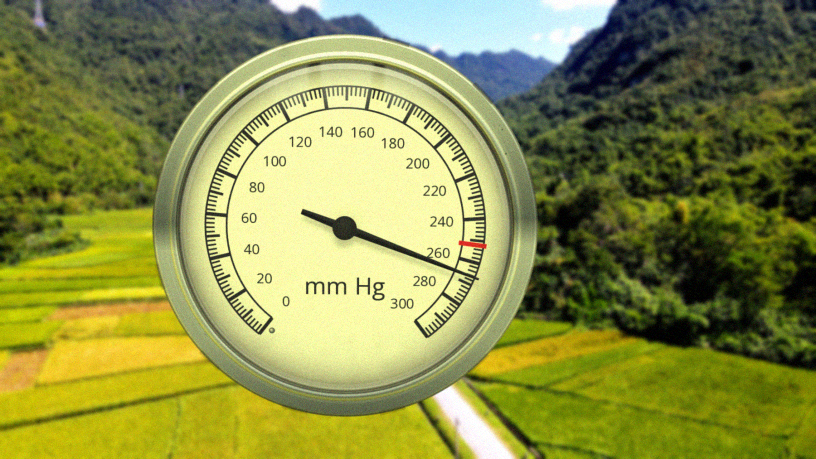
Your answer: mmHg 266
